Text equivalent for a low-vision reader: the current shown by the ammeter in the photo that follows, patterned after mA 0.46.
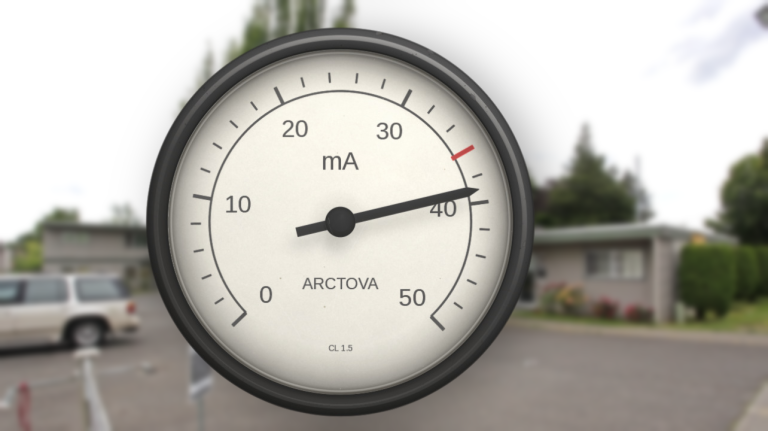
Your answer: mA 39
